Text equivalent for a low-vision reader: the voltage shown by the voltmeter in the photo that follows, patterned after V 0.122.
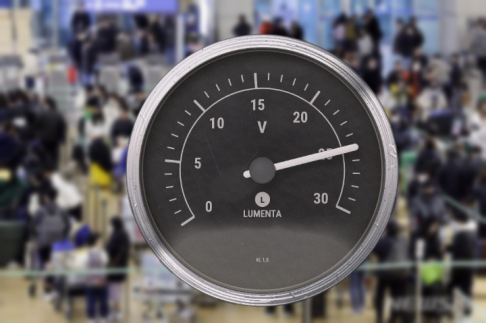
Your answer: V 25
